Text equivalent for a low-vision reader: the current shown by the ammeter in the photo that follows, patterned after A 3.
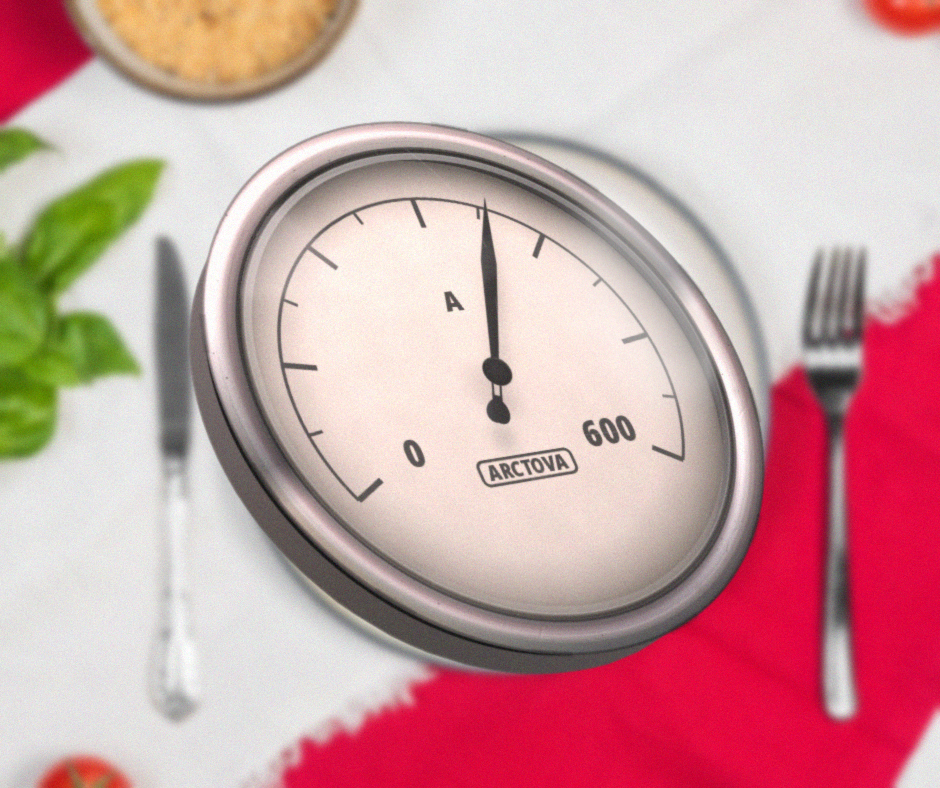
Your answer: A 350
